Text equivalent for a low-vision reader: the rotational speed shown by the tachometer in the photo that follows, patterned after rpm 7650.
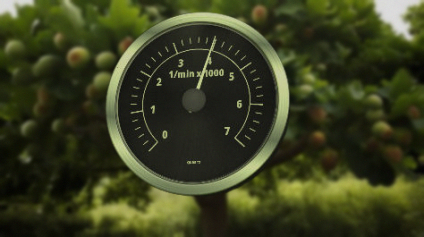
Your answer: rpm 4000
